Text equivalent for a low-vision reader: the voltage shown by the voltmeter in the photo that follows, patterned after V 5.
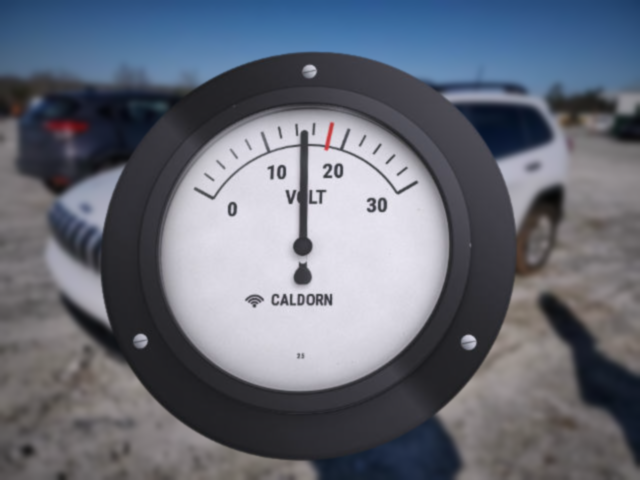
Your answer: V 15
